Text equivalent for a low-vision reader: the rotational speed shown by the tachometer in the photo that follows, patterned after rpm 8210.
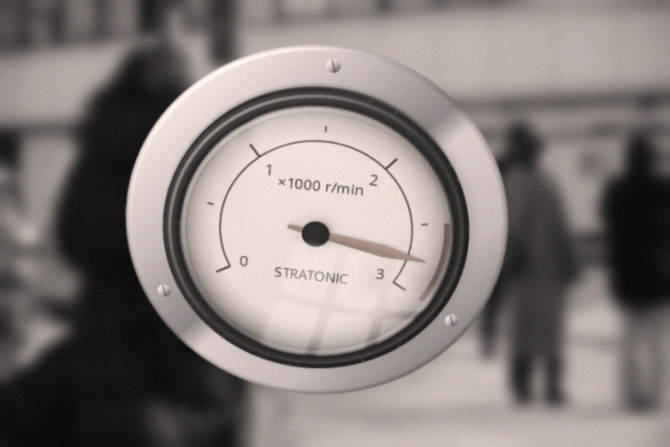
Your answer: rpm 2750
